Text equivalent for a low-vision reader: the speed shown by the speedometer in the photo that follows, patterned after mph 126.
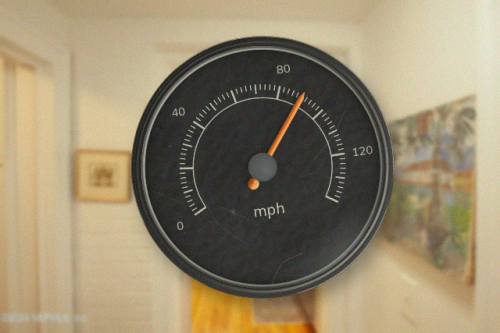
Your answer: mph 90
